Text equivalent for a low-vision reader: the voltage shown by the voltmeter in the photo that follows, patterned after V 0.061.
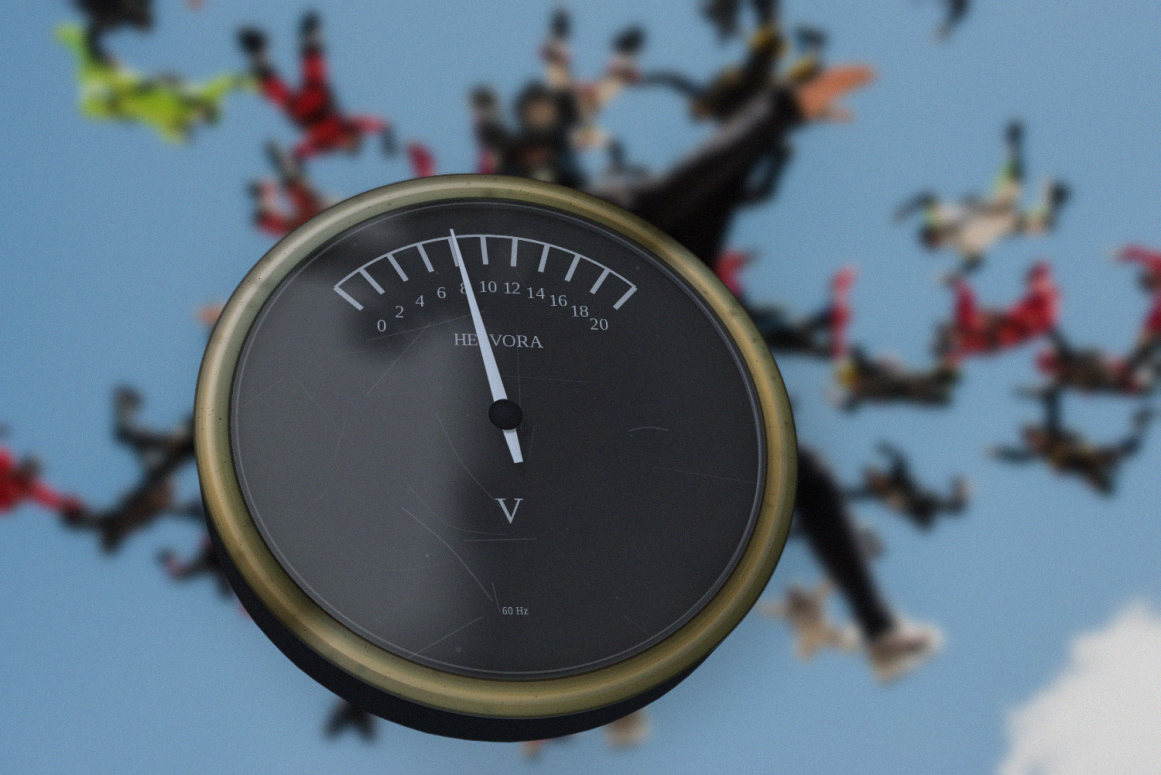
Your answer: V 8
